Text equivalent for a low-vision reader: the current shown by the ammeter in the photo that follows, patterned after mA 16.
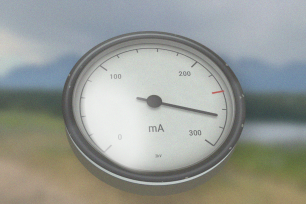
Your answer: mA 270
